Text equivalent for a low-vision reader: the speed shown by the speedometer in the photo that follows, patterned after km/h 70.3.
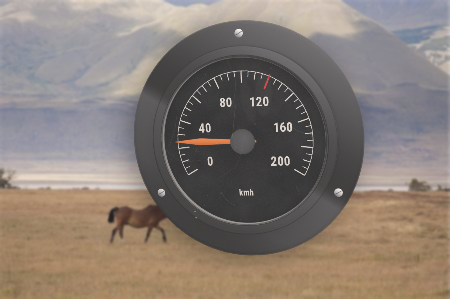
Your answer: km/h 25
